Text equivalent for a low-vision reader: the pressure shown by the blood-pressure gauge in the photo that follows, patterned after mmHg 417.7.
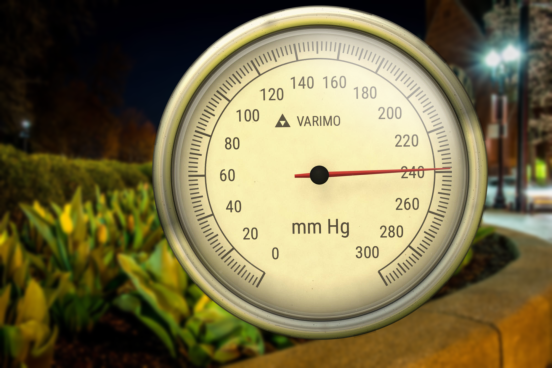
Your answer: mmHg 238
